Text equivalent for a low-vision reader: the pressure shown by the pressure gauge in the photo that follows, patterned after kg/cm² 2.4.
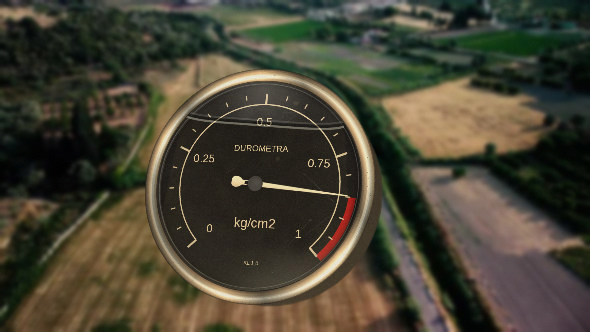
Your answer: kg/cm² 0.85
